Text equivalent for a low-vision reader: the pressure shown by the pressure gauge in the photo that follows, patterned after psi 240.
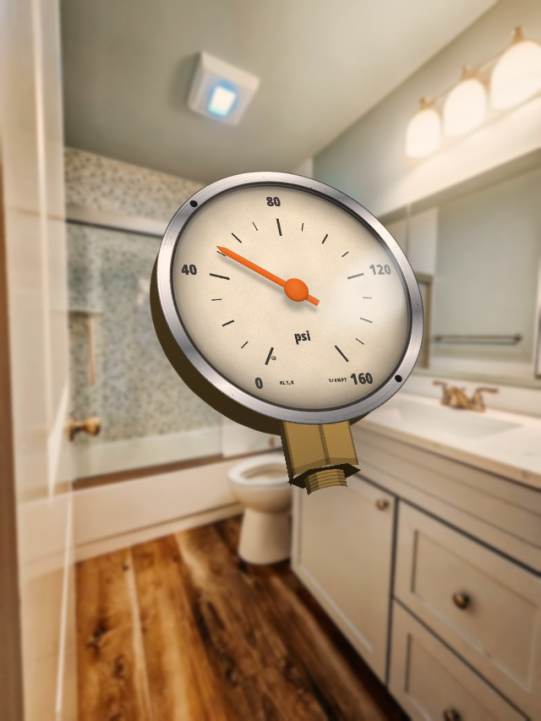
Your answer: psi 50
